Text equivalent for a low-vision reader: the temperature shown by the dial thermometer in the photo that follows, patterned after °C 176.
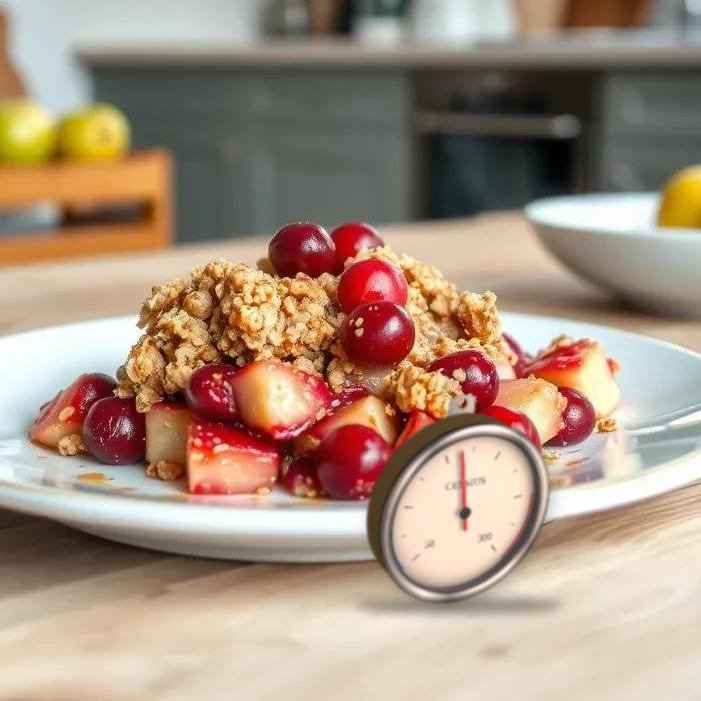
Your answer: °C 162.5
